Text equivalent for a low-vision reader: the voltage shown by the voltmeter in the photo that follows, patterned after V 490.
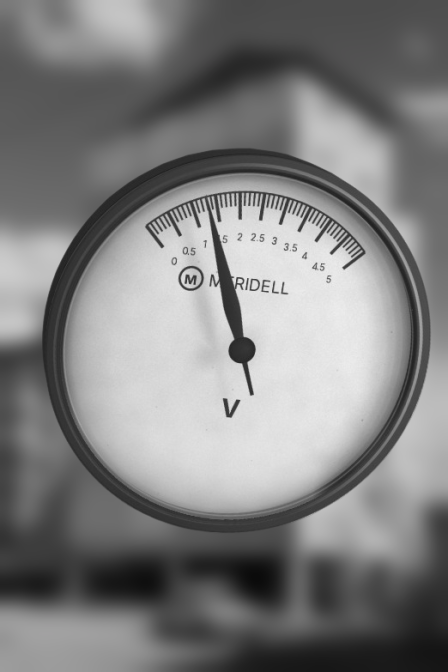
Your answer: V 1.3
